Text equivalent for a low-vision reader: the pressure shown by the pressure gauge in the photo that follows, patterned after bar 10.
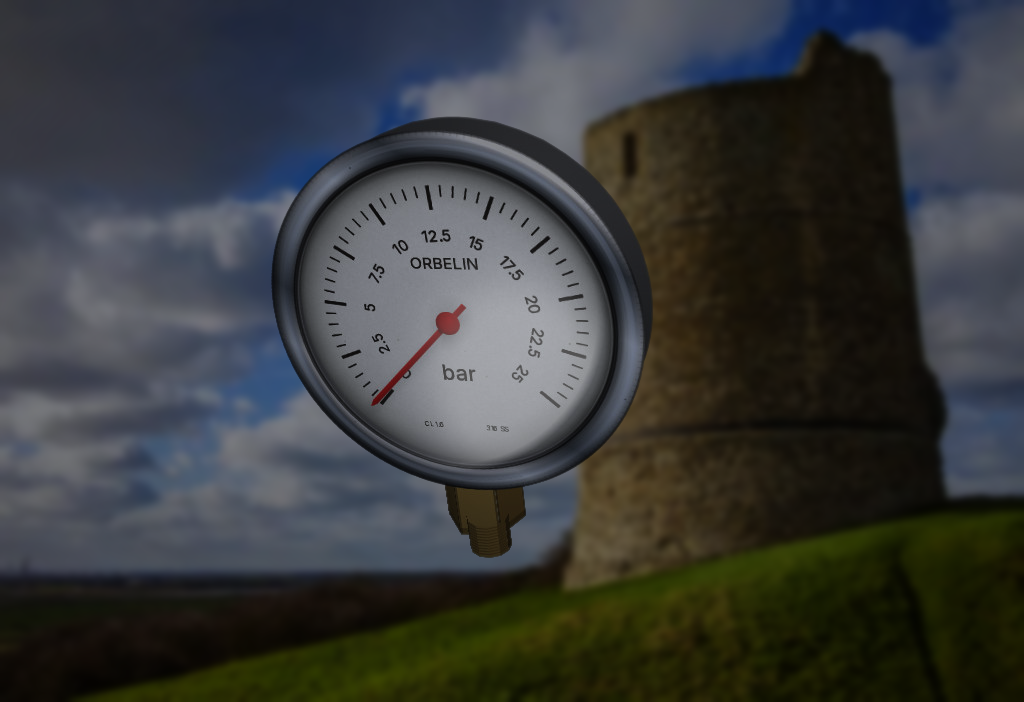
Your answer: bar 0.25
